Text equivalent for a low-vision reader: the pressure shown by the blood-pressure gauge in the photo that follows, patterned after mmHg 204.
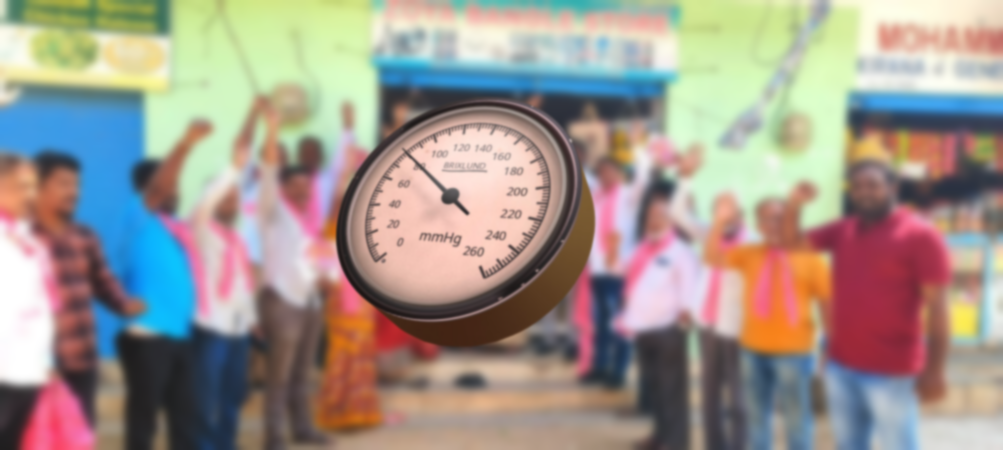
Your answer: mmHg 80
